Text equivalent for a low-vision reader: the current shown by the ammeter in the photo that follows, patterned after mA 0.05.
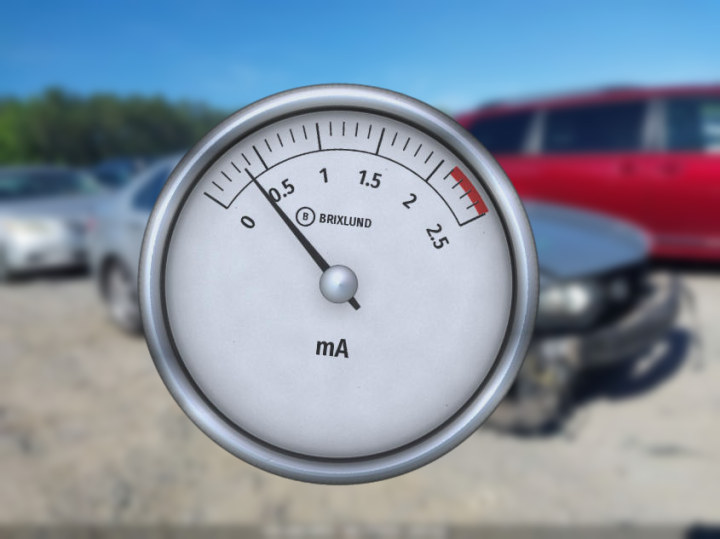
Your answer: mA 0.35
